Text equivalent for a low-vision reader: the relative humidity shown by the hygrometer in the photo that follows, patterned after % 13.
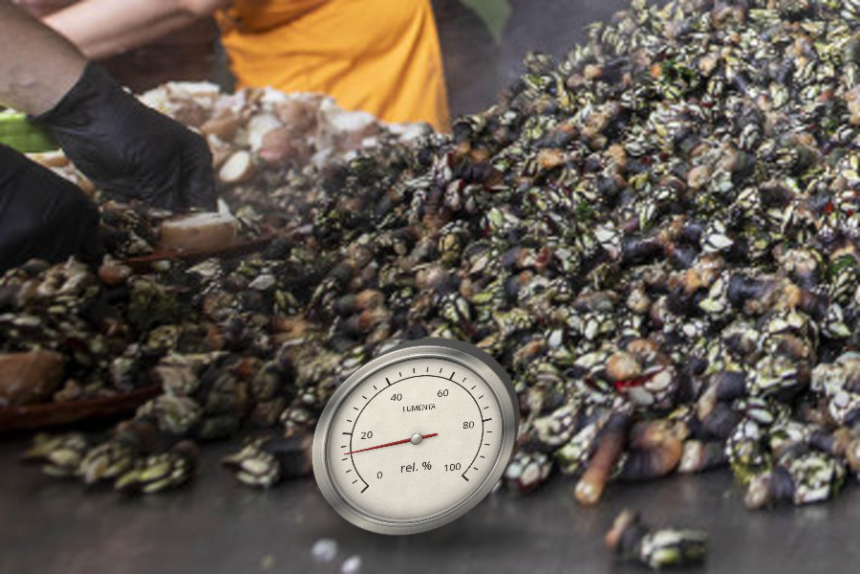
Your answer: % 14
